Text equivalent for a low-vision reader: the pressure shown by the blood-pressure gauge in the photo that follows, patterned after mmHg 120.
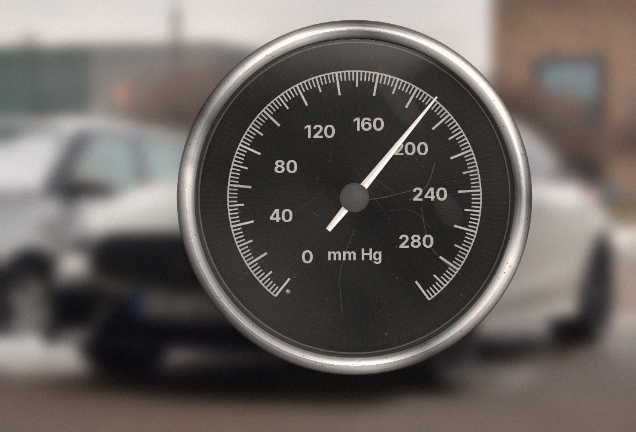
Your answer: mmHg 190
